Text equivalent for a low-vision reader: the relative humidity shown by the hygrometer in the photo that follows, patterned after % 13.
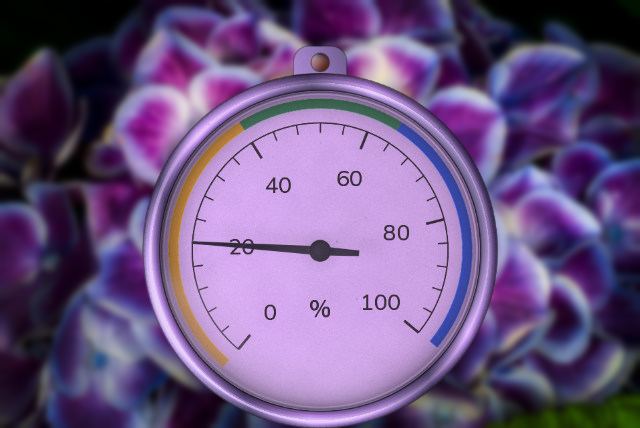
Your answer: % 20
